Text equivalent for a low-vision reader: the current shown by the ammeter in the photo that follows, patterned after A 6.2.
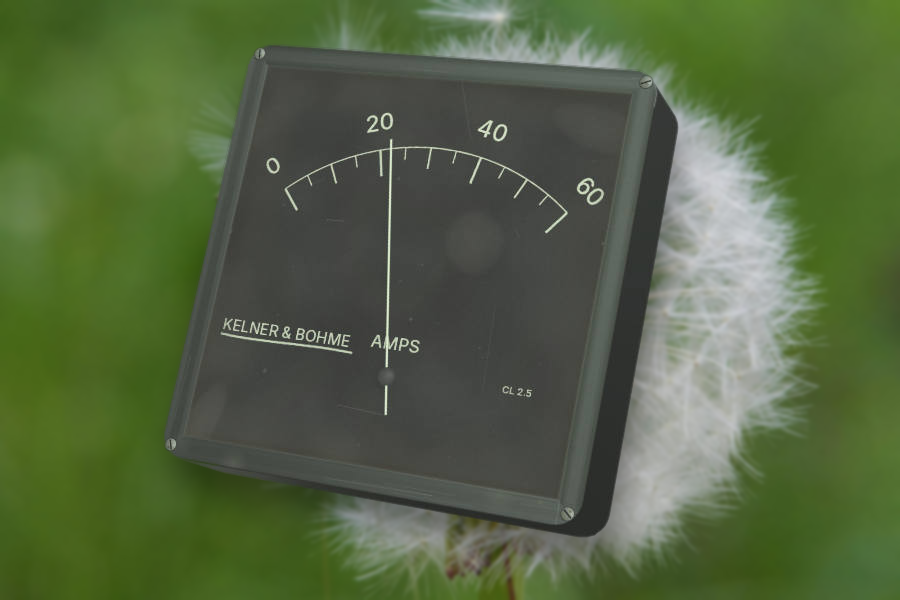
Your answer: A 22.5
